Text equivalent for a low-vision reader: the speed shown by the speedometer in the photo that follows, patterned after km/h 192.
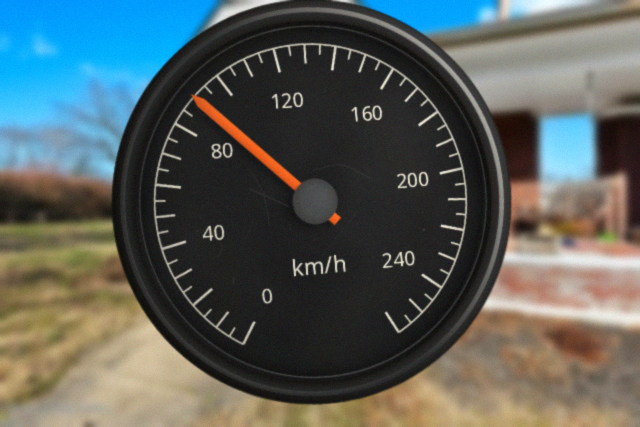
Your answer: km/h 90
